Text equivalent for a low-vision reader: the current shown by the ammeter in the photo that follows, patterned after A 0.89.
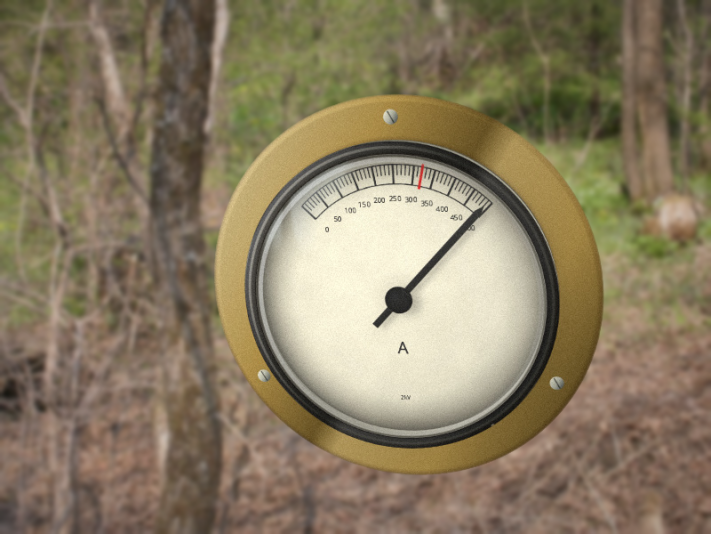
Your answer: A 490
